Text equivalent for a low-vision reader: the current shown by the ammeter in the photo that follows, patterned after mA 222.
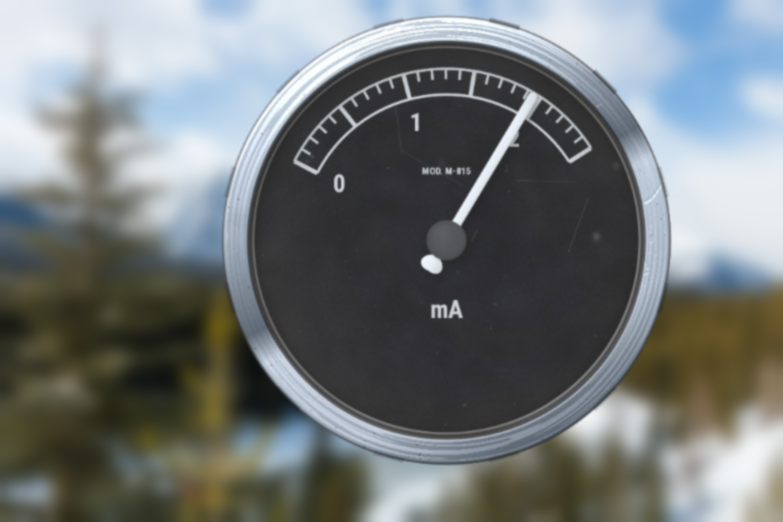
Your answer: mA 1.95
